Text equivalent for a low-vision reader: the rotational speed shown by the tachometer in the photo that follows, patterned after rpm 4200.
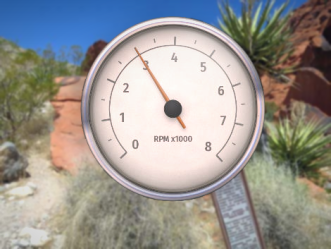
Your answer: rpm 3000
